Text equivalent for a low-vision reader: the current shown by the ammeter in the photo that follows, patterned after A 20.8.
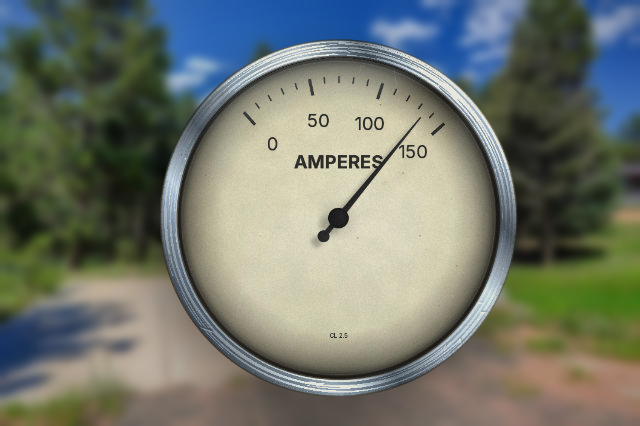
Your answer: A 135
